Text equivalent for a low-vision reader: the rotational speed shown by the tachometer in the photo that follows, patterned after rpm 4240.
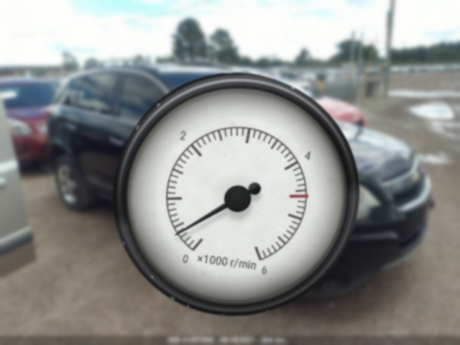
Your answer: rpm 400
